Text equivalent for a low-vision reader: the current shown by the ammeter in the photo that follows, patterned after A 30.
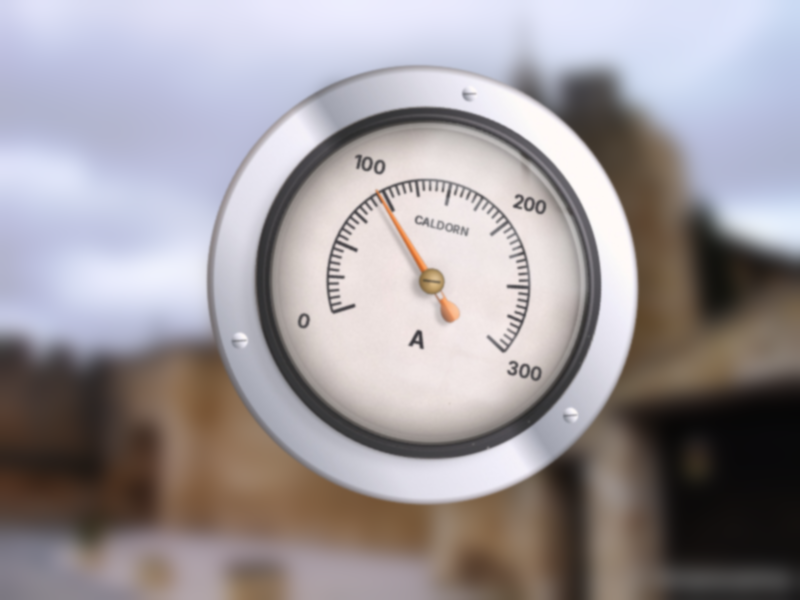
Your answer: A 95
